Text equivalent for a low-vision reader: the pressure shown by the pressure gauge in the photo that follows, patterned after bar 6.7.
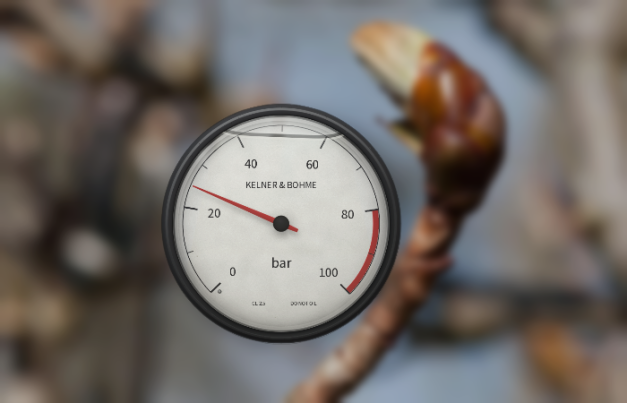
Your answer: bar 25
